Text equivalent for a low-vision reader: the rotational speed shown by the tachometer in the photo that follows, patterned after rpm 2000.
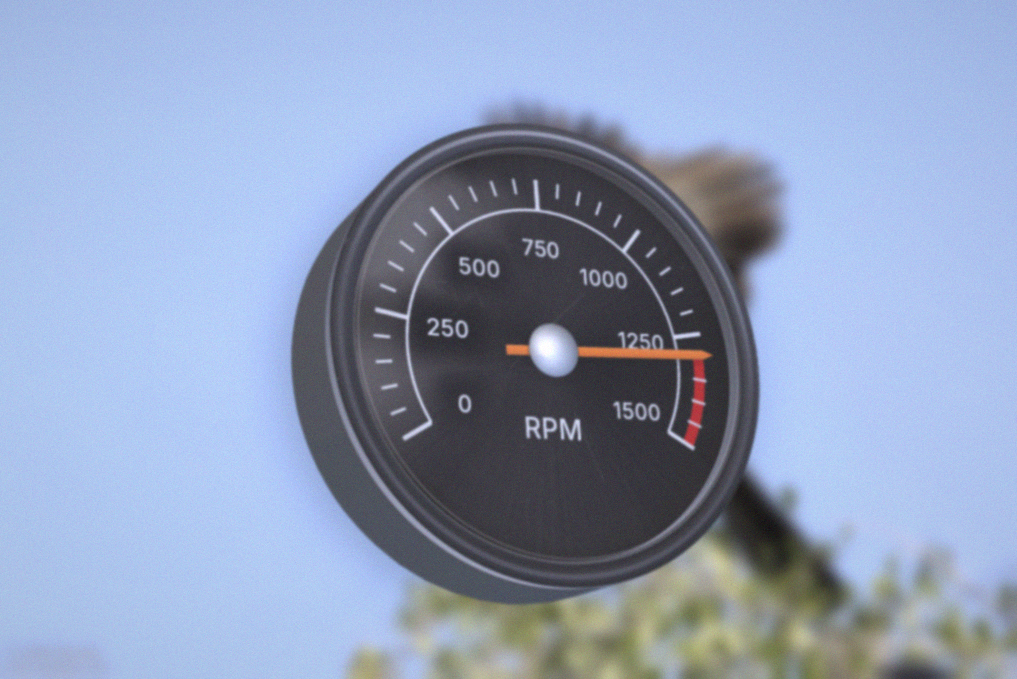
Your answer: rpm 1300
